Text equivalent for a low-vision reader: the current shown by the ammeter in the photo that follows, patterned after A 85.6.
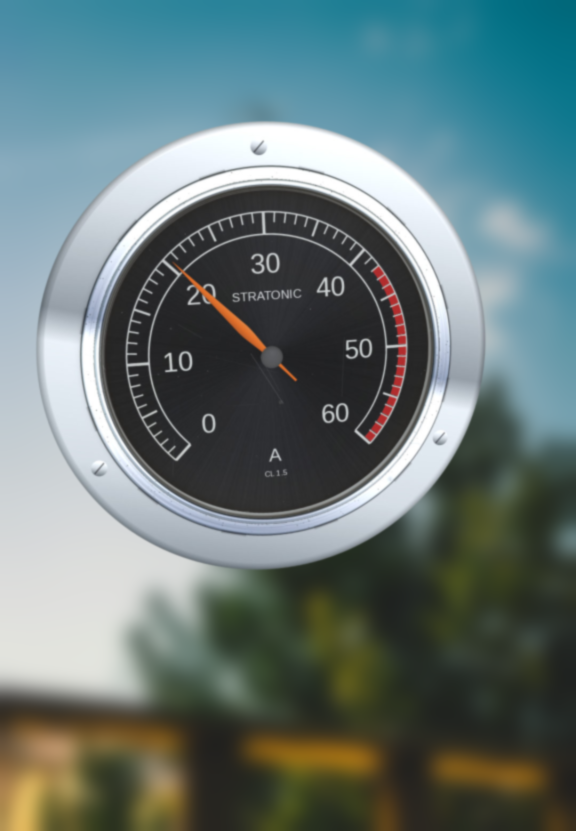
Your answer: A 20.5
